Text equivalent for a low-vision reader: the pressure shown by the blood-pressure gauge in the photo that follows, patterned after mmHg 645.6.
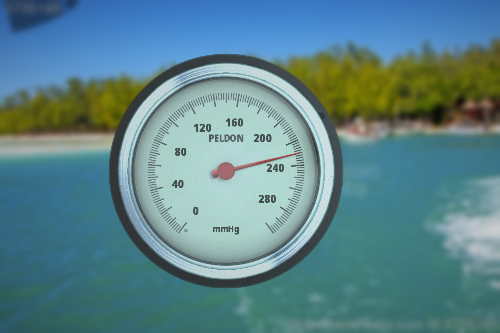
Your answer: mmHg 230
